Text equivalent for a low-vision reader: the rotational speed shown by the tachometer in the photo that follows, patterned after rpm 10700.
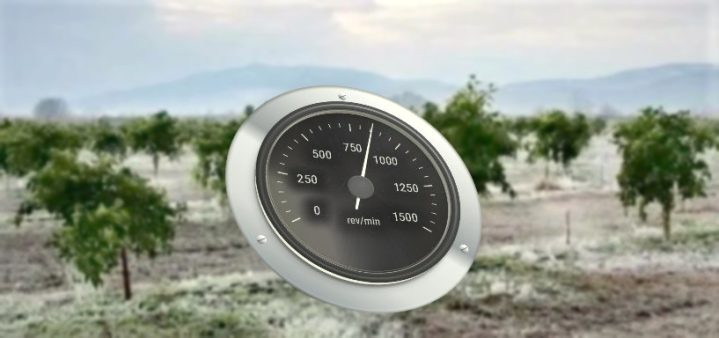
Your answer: rpm 850
